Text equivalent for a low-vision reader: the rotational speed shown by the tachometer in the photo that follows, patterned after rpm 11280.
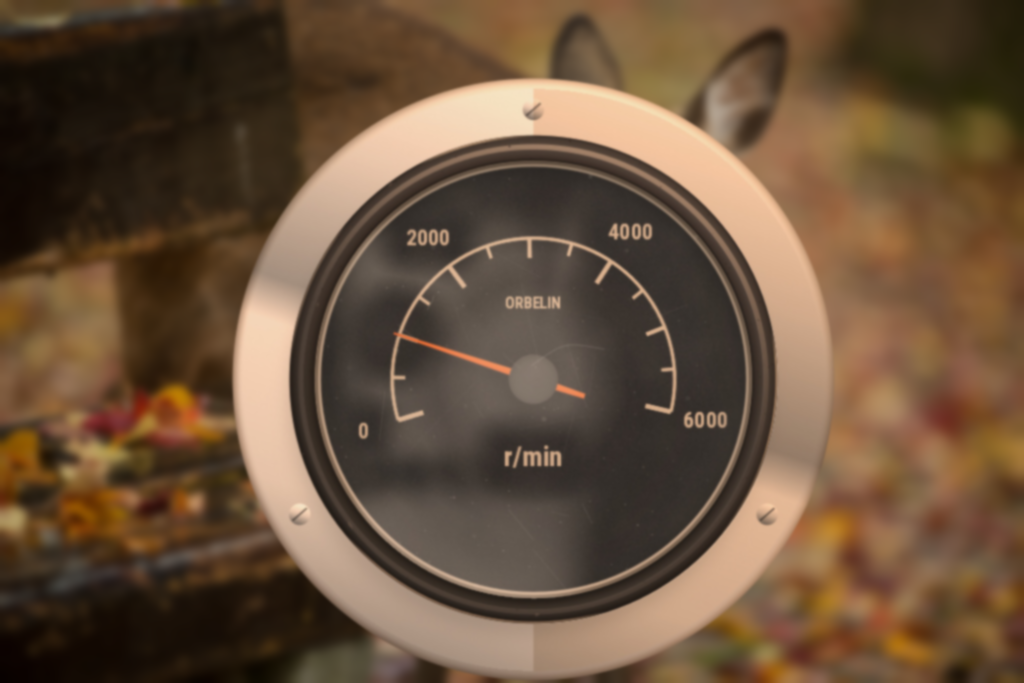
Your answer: rpm 1000
